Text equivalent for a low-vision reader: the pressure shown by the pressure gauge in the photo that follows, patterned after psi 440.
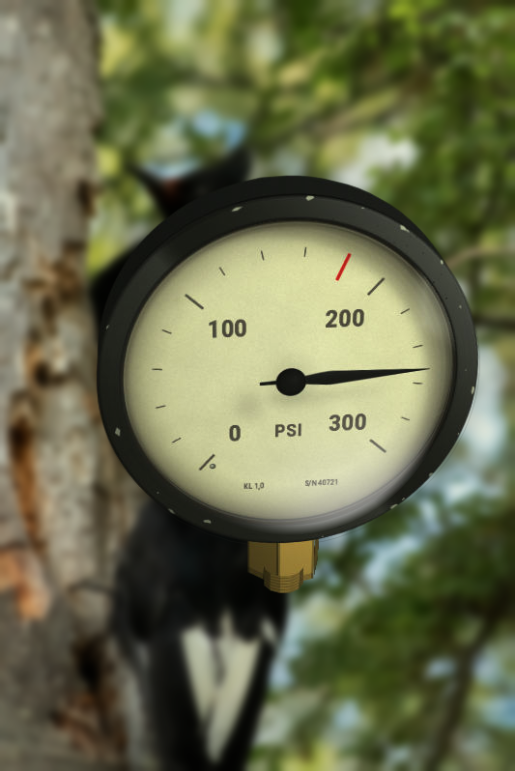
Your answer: psi 250
